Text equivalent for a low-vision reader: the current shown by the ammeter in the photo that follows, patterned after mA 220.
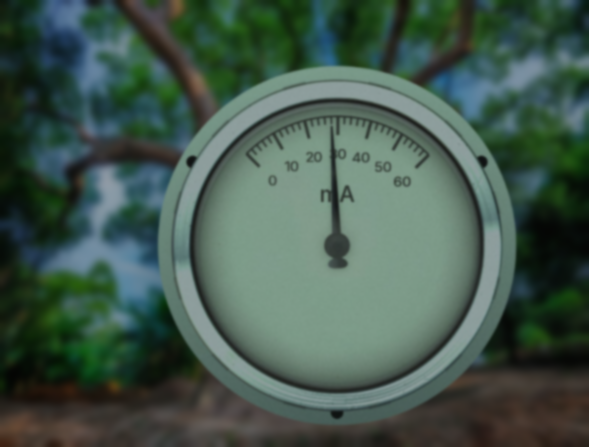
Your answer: mA 28
